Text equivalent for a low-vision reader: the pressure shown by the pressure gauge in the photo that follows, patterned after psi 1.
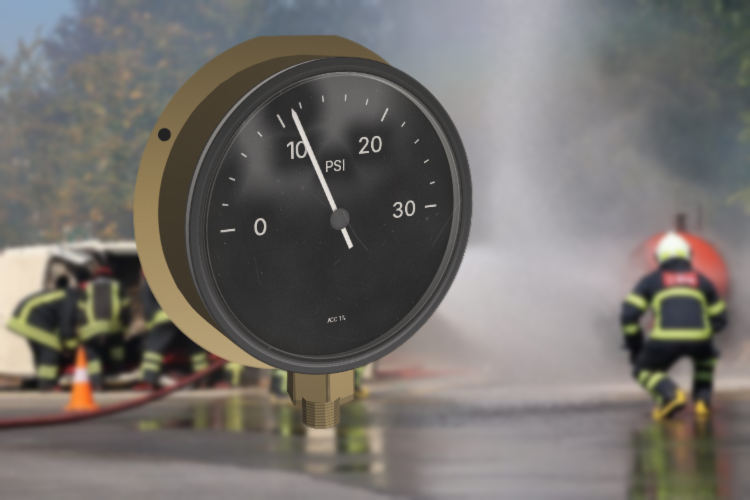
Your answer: psi 11
